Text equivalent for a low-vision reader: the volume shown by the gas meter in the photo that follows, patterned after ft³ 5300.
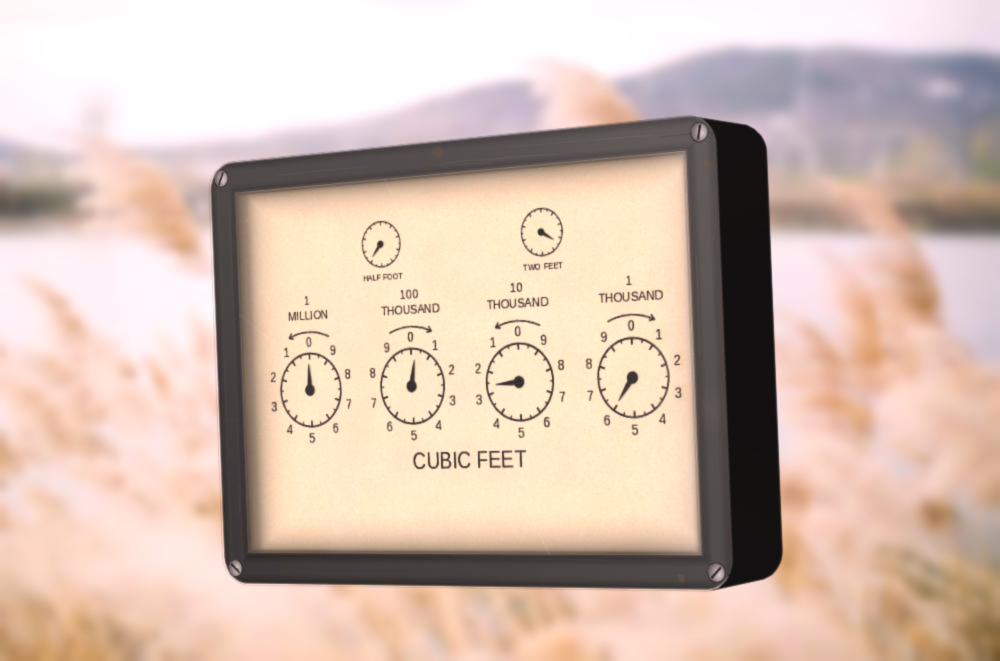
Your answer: ft³ 2600
